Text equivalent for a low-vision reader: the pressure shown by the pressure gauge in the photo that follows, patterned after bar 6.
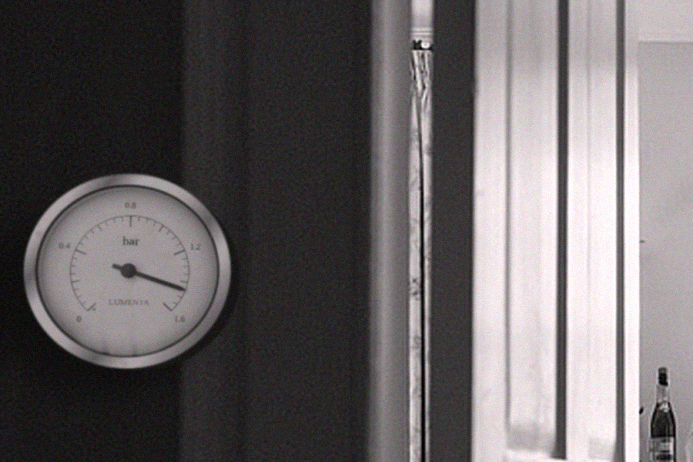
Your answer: bar 1.45
